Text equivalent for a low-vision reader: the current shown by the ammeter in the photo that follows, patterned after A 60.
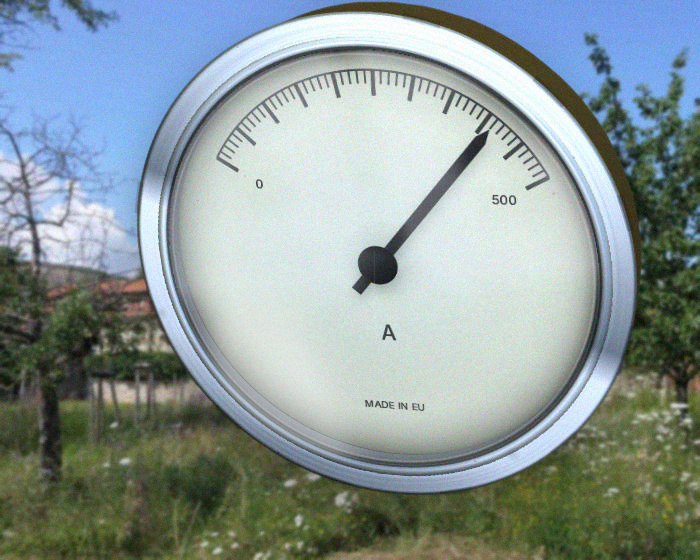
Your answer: A 410
